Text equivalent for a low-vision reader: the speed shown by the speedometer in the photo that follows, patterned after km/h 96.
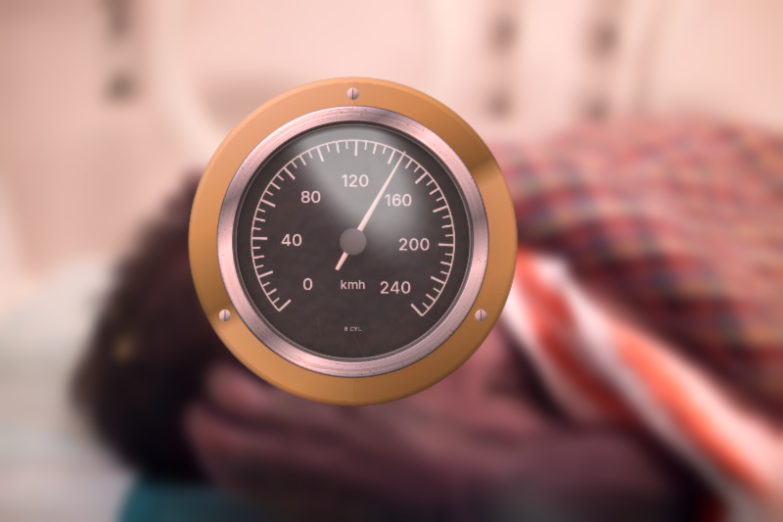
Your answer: km/h 145
